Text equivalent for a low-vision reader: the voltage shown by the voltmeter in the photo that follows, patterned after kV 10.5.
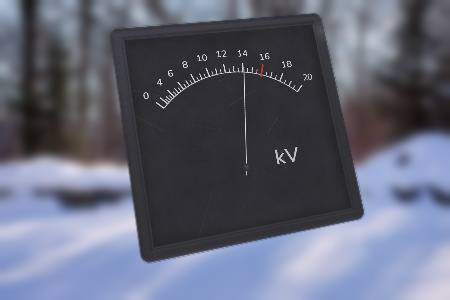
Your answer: kV 14
